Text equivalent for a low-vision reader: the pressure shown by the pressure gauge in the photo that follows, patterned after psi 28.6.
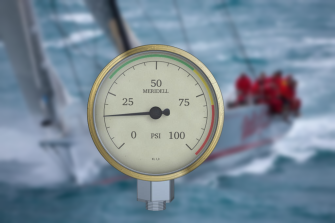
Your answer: psi 15
